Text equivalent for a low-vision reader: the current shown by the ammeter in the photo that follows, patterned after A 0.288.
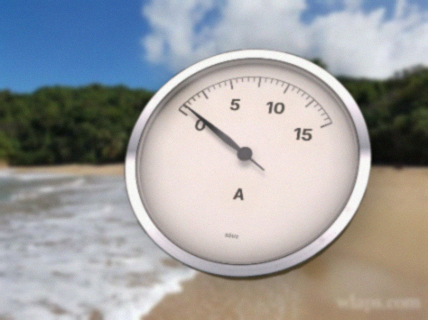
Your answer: A 0.5
